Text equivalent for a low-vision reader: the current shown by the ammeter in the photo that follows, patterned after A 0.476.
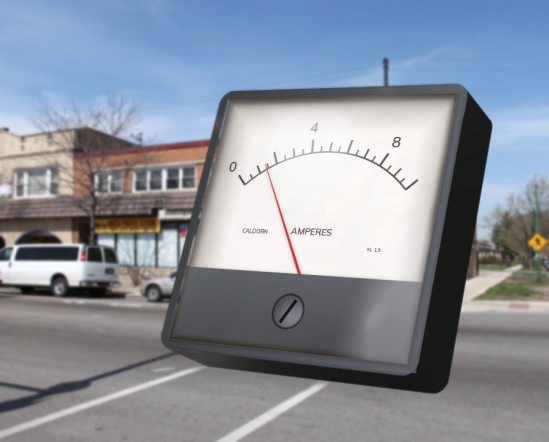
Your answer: A 1.5
